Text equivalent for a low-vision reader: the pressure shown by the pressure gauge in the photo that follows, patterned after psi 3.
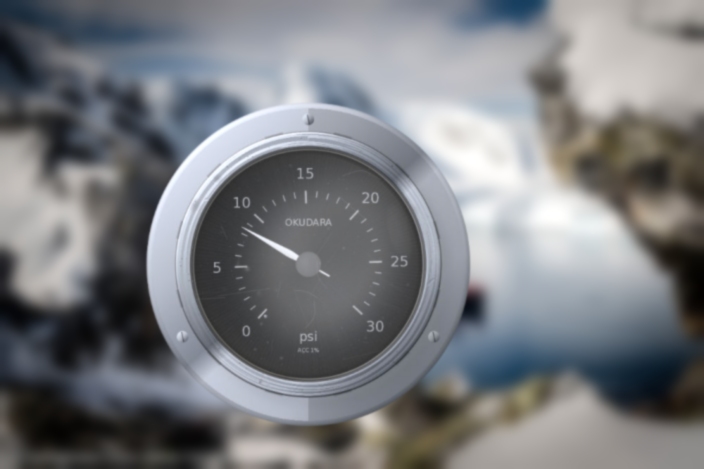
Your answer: psi 8.5
